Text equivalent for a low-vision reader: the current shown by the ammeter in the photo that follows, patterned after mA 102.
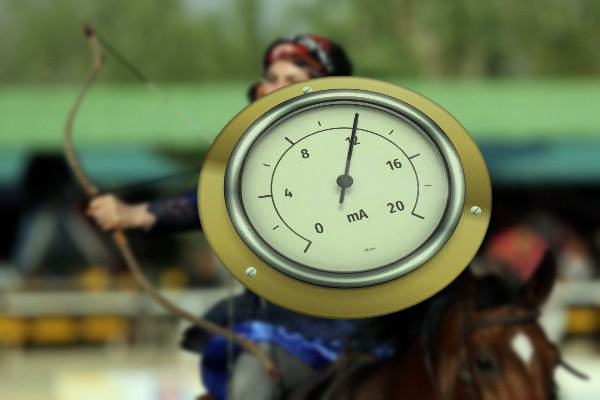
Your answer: mA 12
